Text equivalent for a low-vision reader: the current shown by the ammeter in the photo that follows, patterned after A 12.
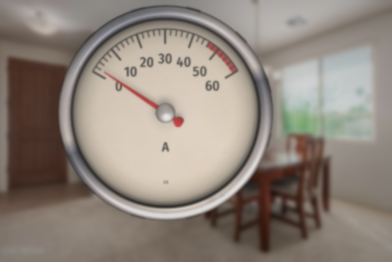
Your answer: A 2
